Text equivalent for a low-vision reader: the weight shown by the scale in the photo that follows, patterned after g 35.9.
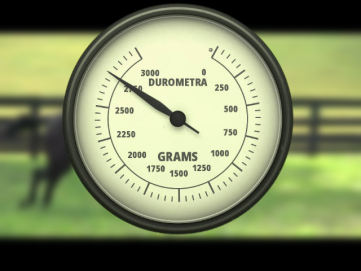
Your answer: g 2750
